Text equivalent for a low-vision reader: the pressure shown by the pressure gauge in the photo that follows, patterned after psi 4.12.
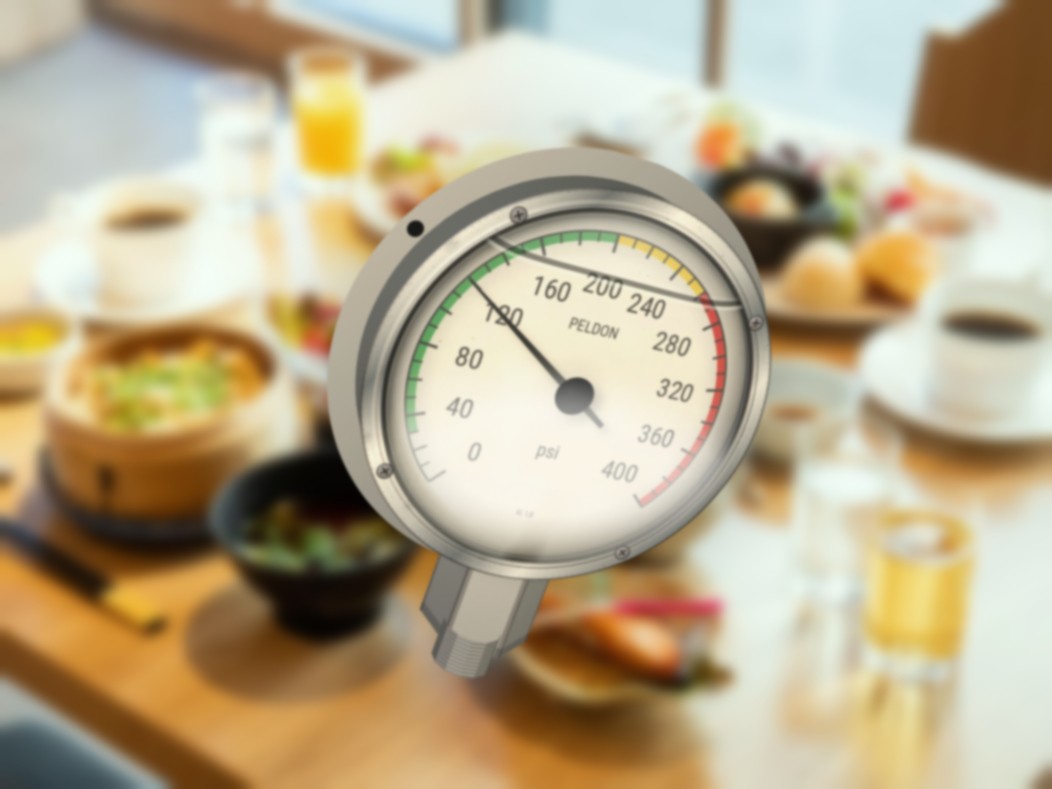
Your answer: psi 120
